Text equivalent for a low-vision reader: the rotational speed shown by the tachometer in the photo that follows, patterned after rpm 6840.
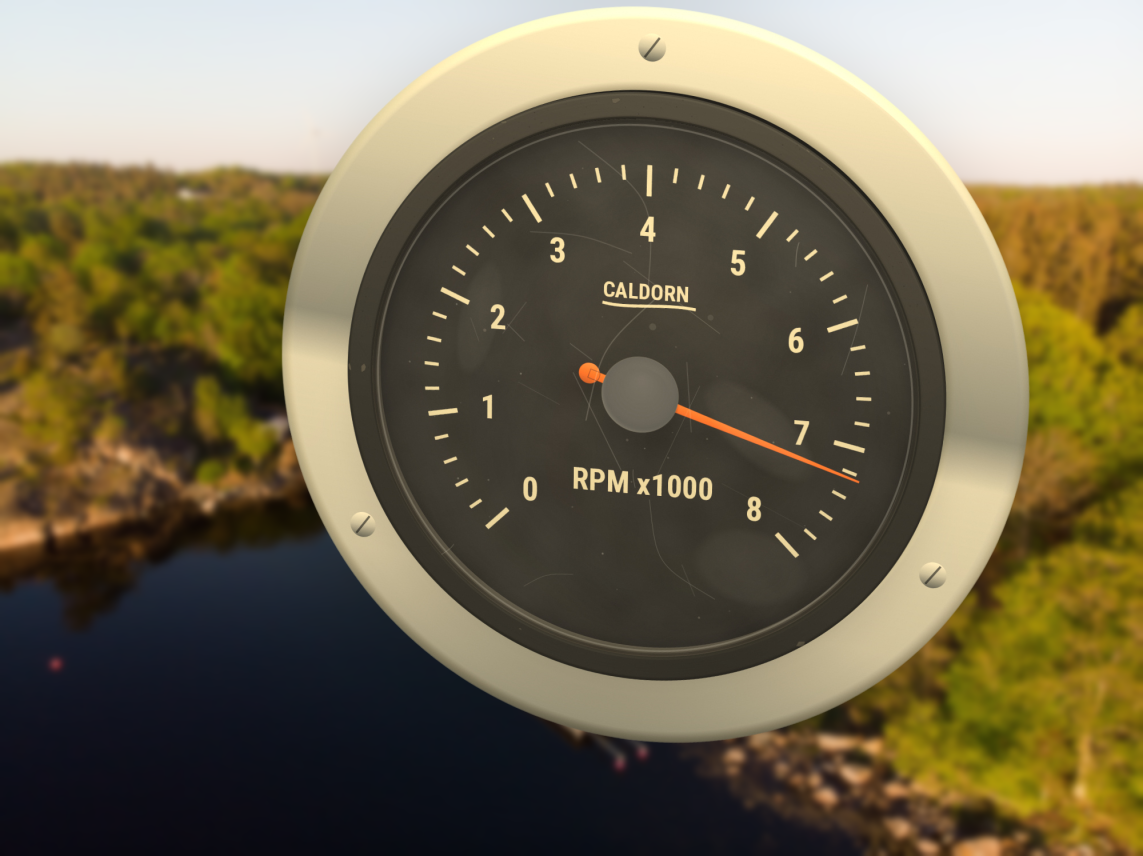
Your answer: rpm 7200
